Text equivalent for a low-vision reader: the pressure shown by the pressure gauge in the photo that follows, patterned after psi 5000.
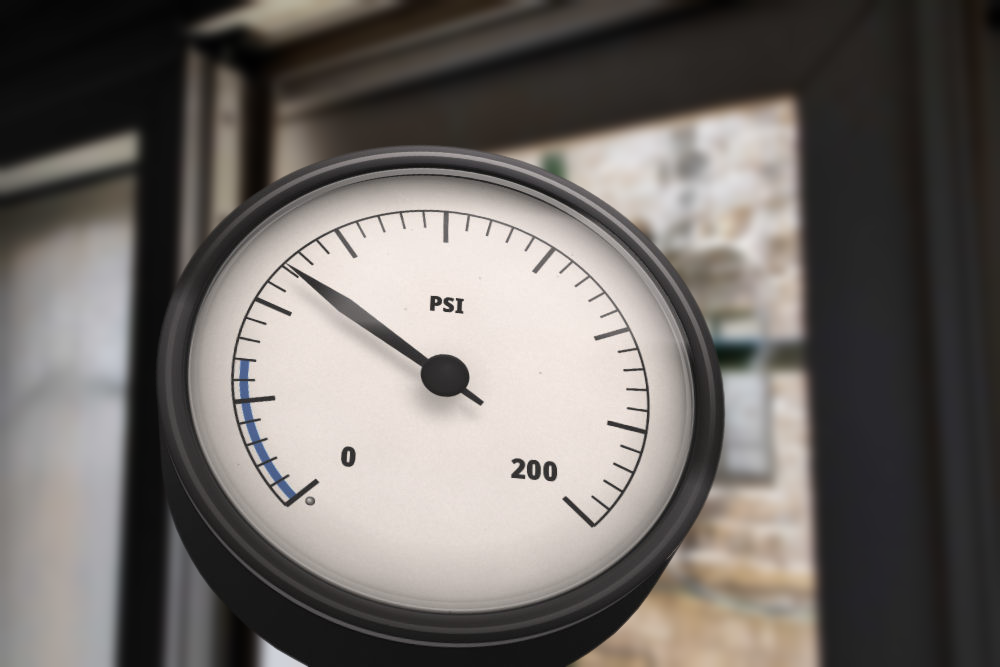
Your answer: psi 60
